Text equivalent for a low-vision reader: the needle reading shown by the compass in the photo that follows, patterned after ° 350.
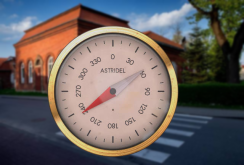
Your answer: ° 235
